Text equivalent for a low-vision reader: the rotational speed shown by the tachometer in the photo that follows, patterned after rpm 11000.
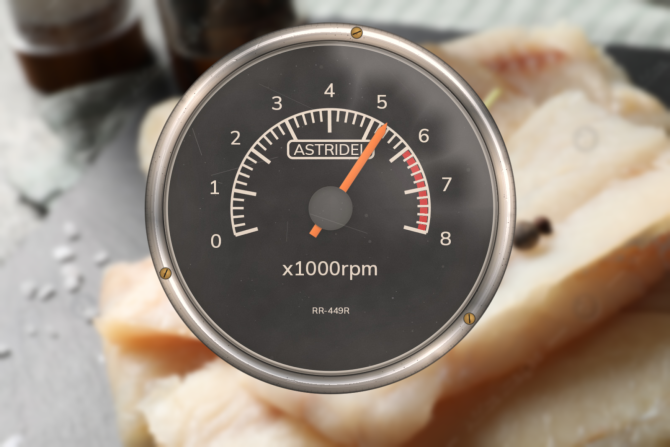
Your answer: rpm 5300
